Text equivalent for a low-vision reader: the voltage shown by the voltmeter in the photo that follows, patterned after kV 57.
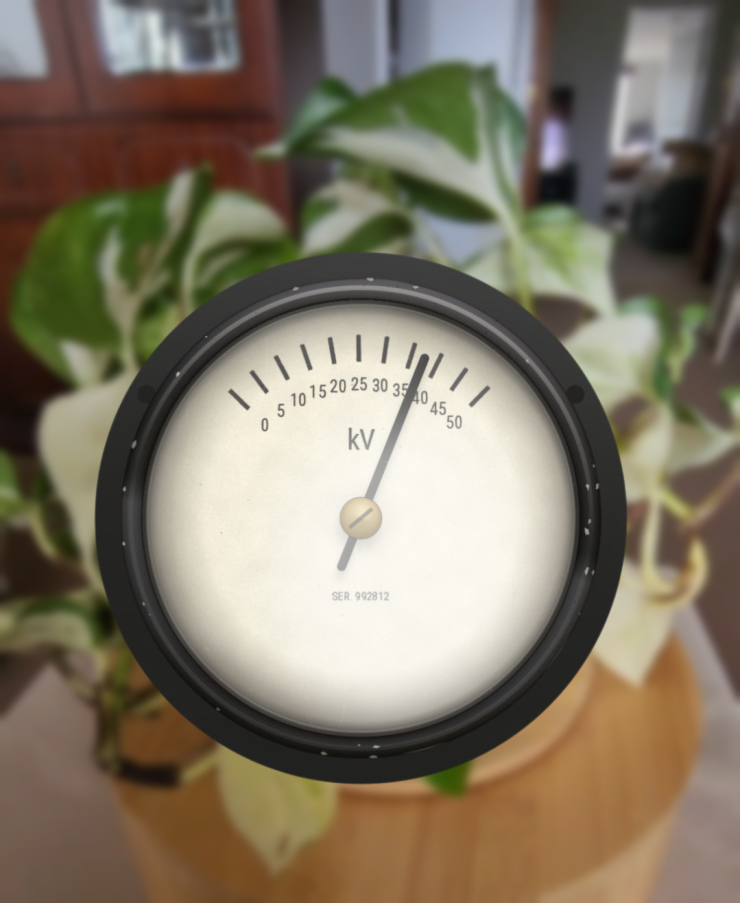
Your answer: kV 37.5
